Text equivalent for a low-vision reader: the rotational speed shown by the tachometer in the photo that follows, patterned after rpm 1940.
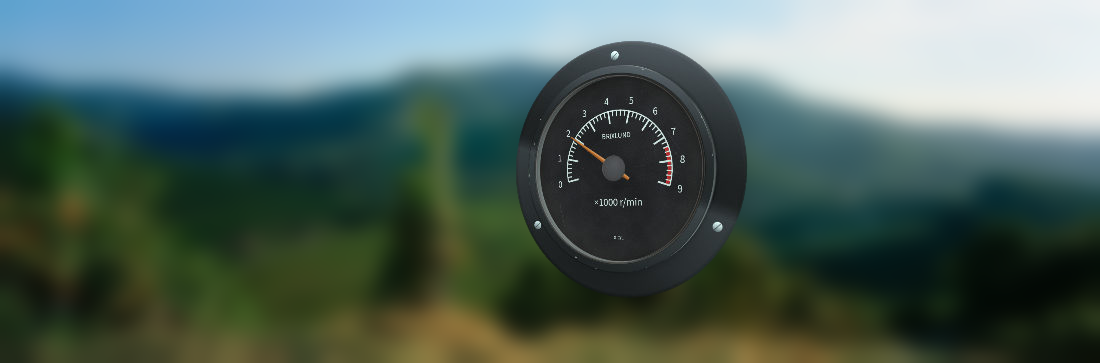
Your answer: rpm 2000
